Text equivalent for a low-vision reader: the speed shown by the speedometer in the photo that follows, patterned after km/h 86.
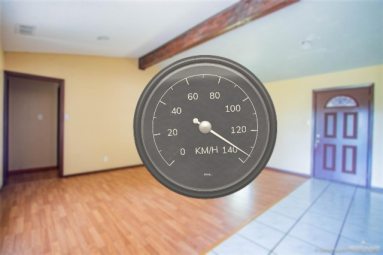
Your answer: km/h 135
